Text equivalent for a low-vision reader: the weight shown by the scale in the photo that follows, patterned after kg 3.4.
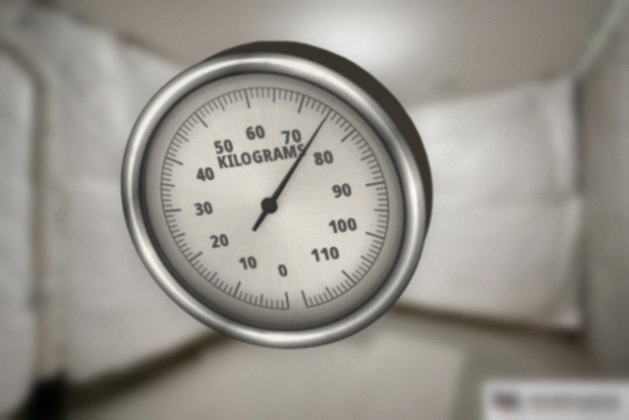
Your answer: kg 75
